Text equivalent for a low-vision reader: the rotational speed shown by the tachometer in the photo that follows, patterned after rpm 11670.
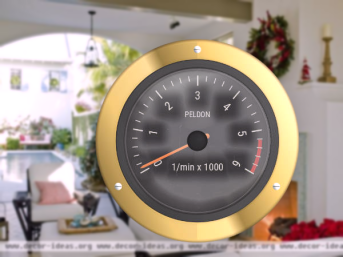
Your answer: rpm 100
